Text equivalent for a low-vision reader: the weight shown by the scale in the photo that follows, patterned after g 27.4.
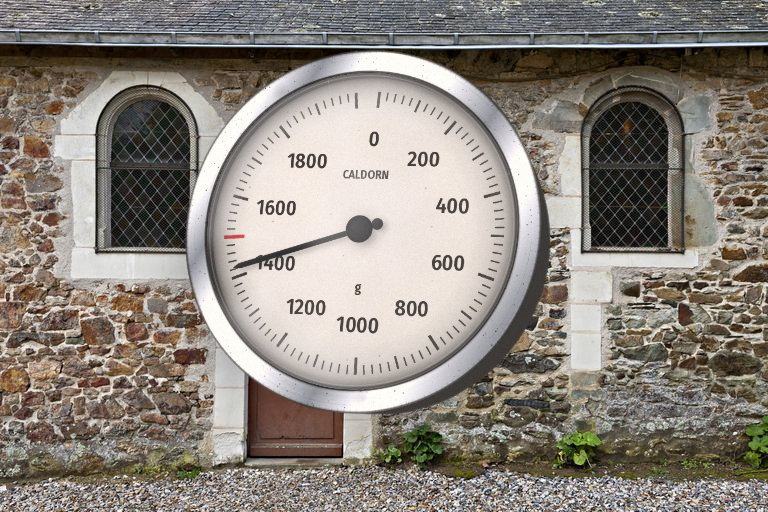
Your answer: g 1420
